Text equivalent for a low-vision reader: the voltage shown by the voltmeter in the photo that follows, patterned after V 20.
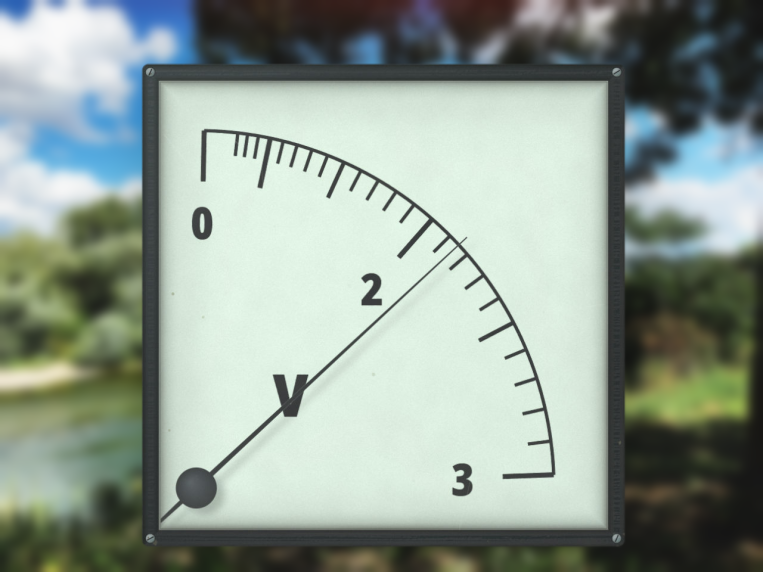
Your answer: V 2.15
